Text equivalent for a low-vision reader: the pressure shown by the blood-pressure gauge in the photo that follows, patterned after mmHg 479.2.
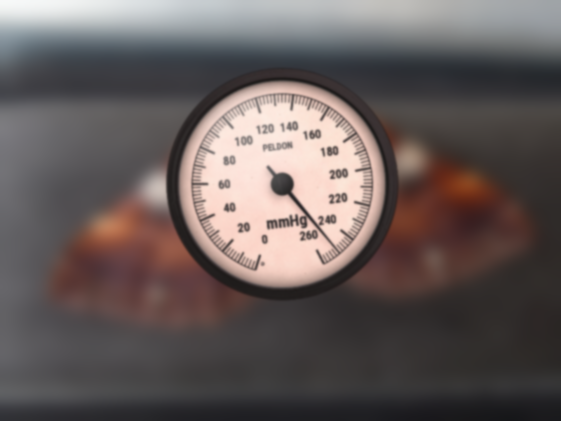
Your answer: mmHg 250
